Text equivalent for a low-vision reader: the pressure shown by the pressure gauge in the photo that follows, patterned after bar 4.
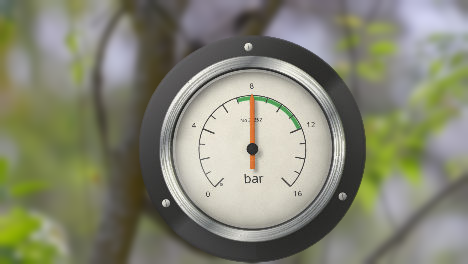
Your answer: bar 8
